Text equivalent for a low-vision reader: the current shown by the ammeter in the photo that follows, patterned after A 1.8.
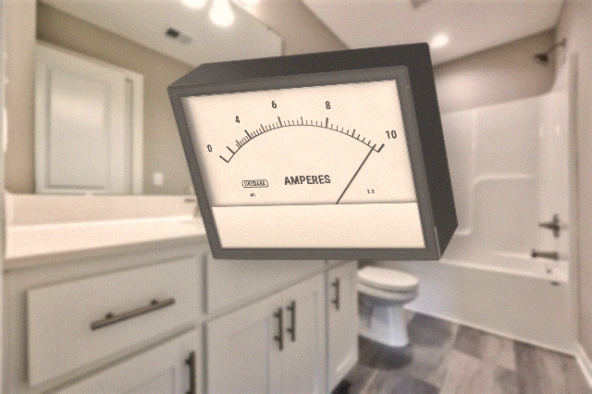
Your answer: A 9.8
